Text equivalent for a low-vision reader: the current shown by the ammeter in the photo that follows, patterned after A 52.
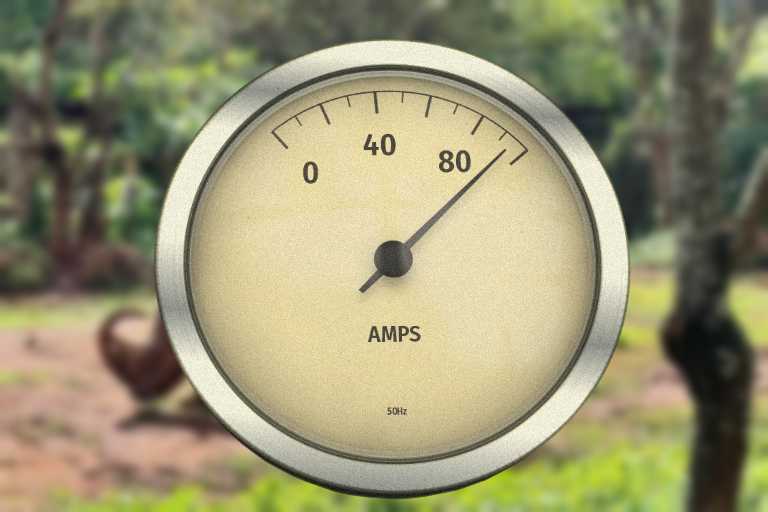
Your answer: A 95
